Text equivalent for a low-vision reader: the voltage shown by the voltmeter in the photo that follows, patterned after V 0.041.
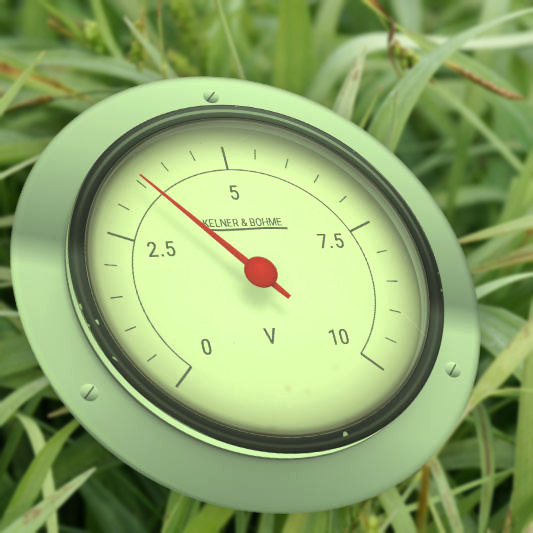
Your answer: V 3.5
